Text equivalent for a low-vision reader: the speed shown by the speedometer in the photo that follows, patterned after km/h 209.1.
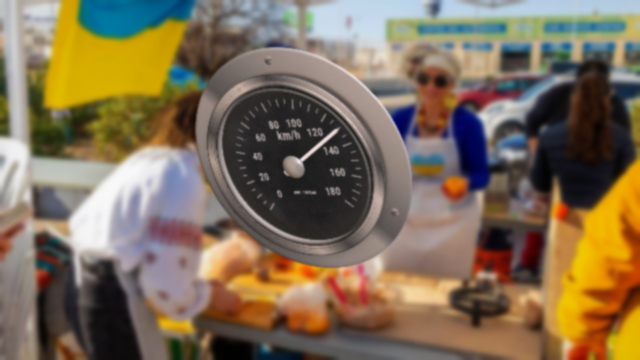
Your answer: km/h 130
